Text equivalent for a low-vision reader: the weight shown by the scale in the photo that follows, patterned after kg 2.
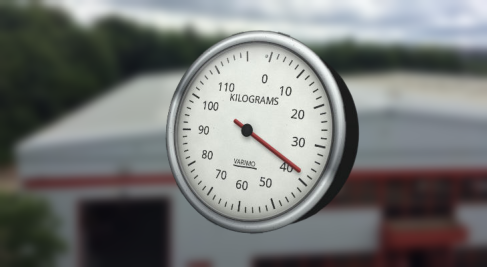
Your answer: kg 38
